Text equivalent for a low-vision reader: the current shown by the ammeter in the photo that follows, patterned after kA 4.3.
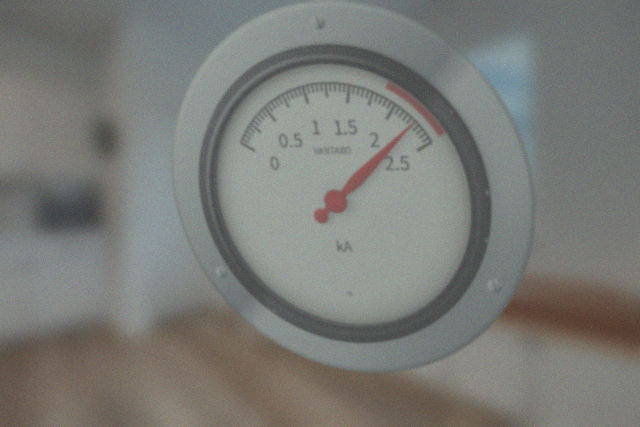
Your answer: kA 2.25
